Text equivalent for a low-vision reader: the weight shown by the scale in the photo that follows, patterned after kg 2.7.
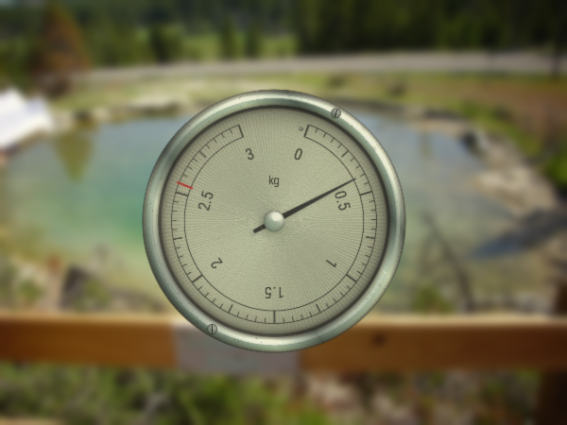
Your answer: kg 0.4
